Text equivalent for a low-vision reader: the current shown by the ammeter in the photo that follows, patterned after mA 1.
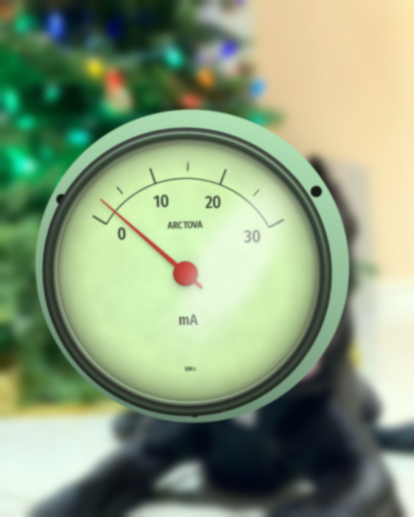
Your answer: mA 2.5
